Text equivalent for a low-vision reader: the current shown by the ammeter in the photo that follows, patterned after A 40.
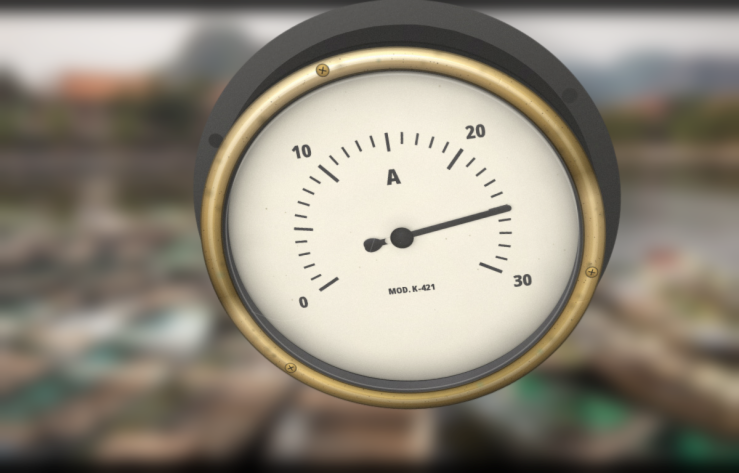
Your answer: A 25
